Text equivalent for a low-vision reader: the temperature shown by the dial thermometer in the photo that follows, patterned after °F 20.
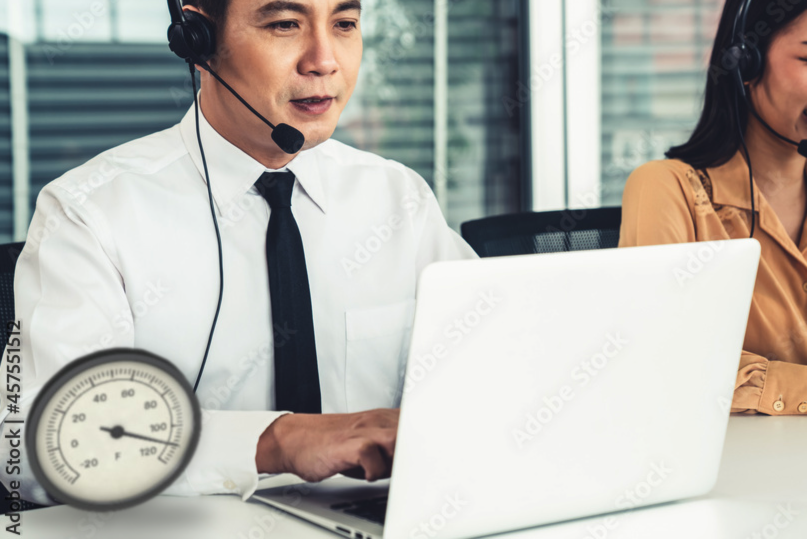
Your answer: °F 110
